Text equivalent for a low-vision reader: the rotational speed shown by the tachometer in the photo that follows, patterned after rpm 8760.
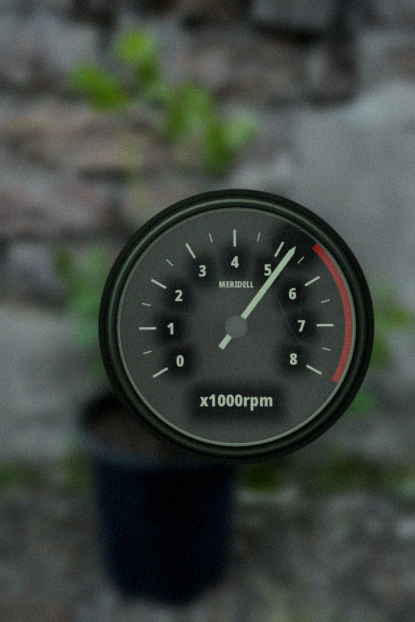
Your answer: rpm 5250
